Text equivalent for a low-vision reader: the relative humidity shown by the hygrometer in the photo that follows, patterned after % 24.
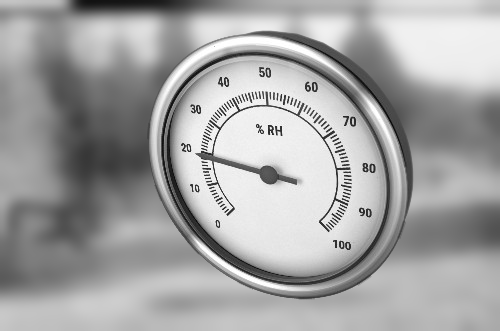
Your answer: % 20
